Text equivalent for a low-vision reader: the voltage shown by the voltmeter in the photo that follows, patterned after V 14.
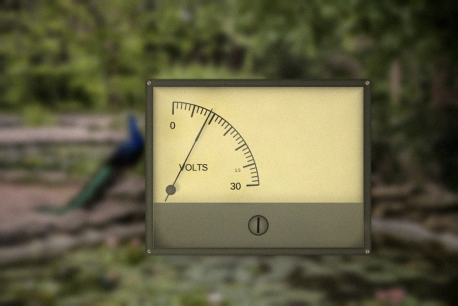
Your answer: V 9
